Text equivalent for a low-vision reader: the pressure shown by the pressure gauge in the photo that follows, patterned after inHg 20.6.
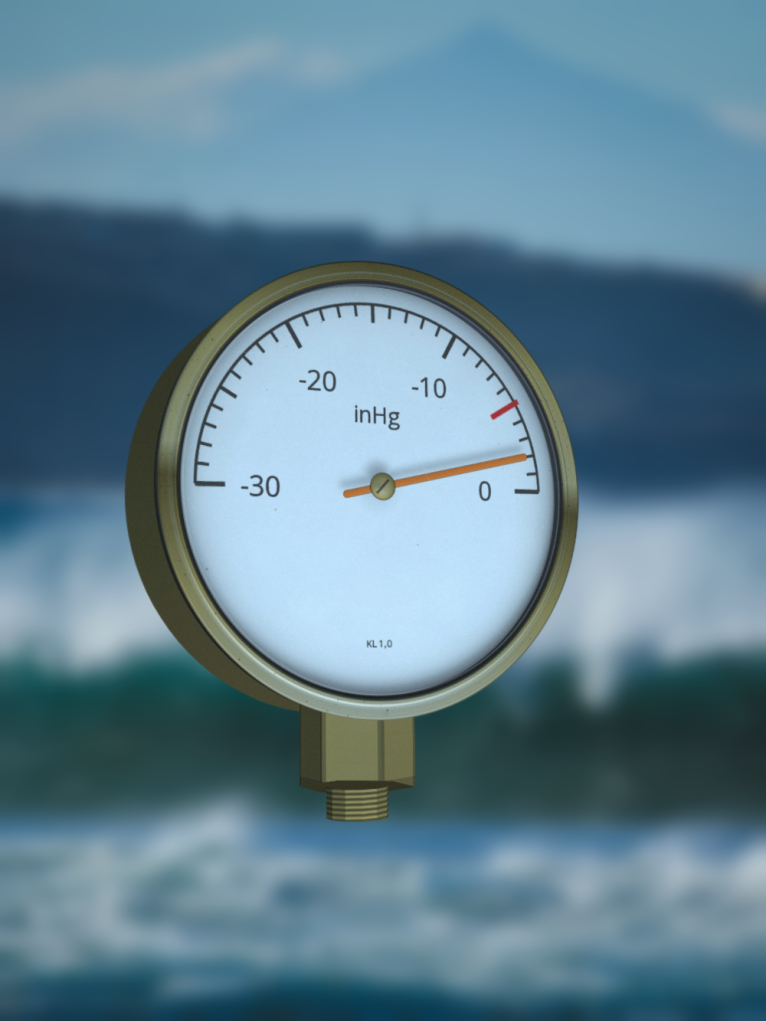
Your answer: inHg -2
